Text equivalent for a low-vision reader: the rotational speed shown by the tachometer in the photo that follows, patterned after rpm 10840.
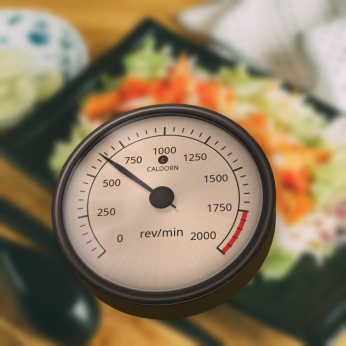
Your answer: rpm 625
